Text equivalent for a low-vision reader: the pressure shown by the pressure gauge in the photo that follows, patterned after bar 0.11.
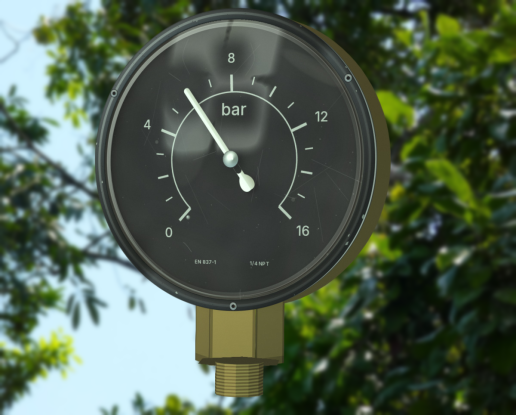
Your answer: bar 6
